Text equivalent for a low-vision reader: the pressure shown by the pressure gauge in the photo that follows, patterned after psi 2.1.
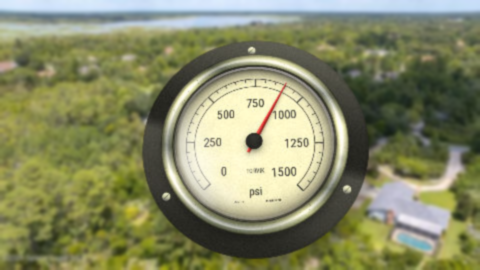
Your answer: psi 900
